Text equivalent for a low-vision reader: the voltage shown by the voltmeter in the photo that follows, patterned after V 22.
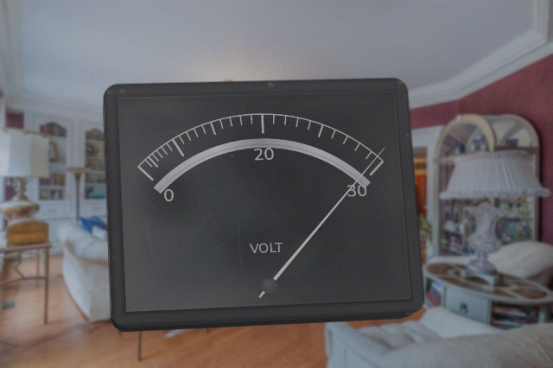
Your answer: V 29.5
